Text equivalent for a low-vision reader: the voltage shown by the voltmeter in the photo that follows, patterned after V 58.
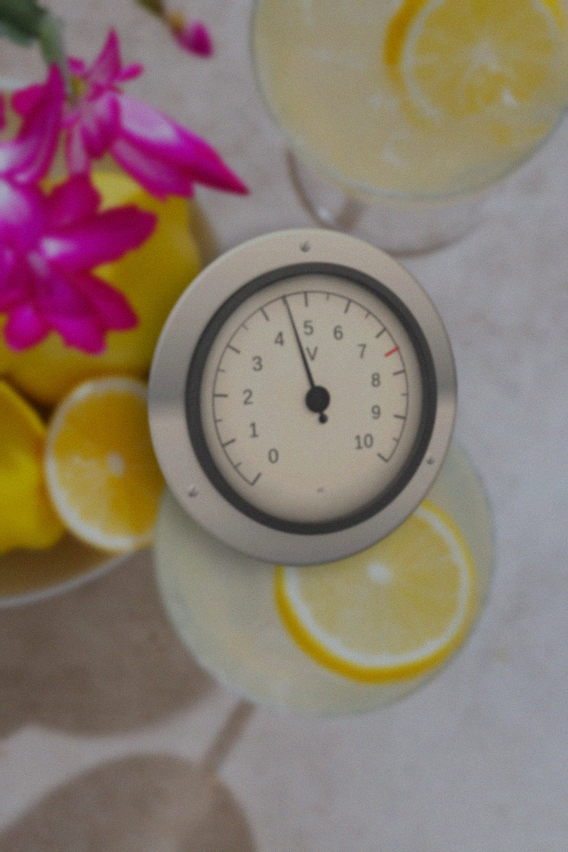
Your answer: V 4.5
